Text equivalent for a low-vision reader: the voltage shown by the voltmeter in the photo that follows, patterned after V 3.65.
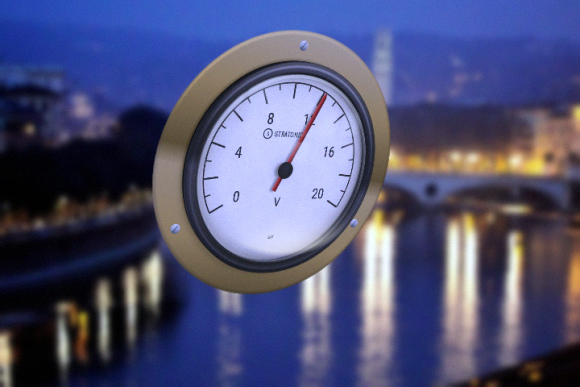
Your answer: V 12
